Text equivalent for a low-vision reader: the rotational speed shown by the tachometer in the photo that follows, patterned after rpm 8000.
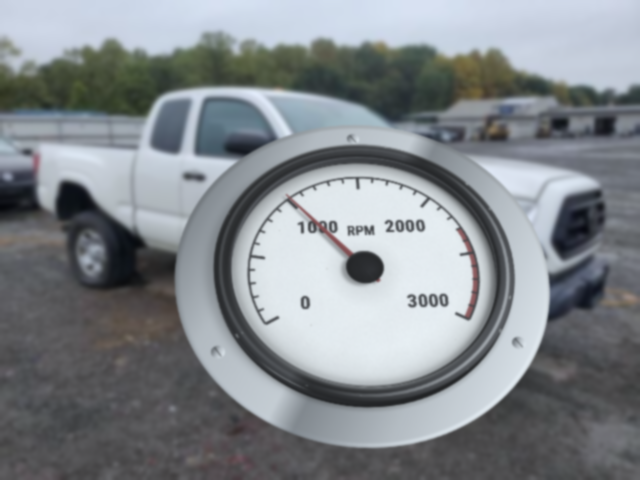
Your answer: rpm 1000
